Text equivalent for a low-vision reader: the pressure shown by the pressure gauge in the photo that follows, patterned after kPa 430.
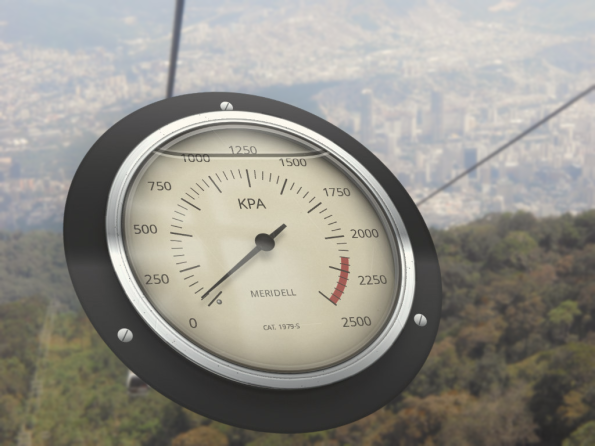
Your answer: kPa 50
